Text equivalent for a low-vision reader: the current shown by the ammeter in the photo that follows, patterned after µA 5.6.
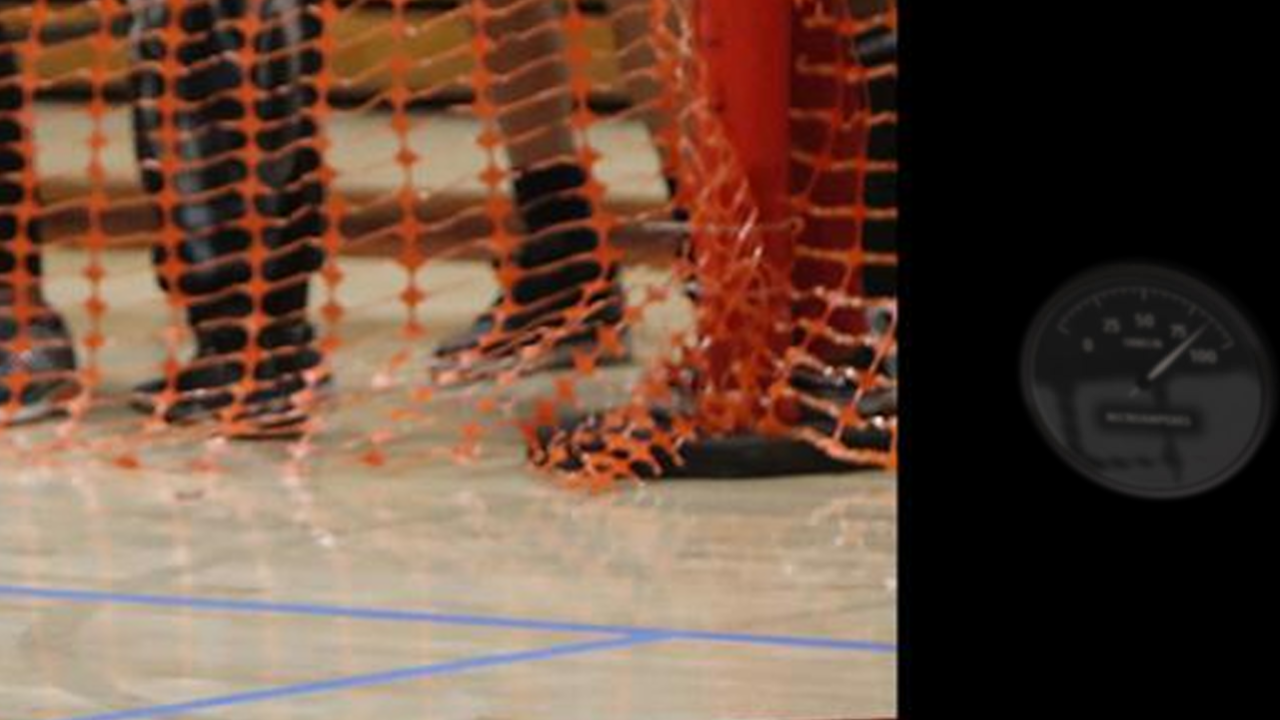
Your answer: µA 85
